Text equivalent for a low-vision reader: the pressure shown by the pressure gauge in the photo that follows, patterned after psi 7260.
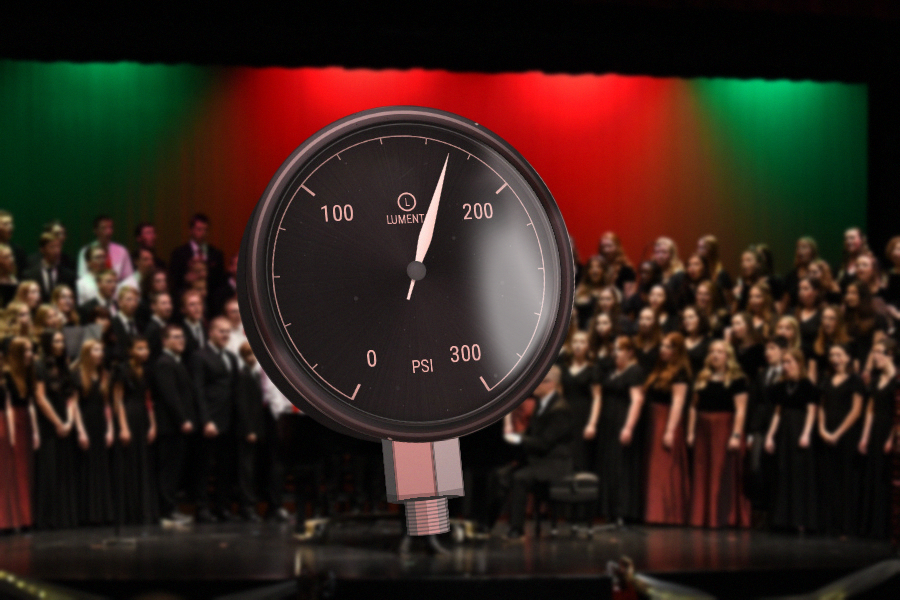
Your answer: psi 170
